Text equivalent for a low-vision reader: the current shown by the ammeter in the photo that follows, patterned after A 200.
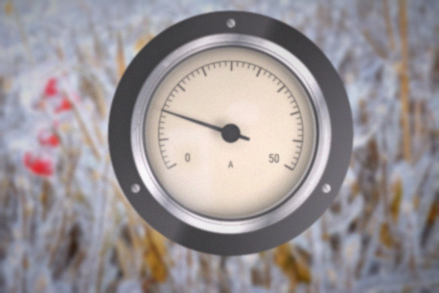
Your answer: A 10
